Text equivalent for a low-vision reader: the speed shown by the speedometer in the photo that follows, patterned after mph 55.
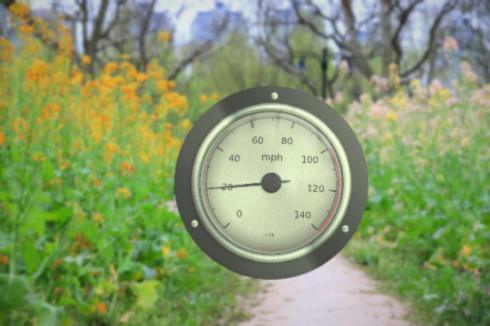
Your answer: mph 20
